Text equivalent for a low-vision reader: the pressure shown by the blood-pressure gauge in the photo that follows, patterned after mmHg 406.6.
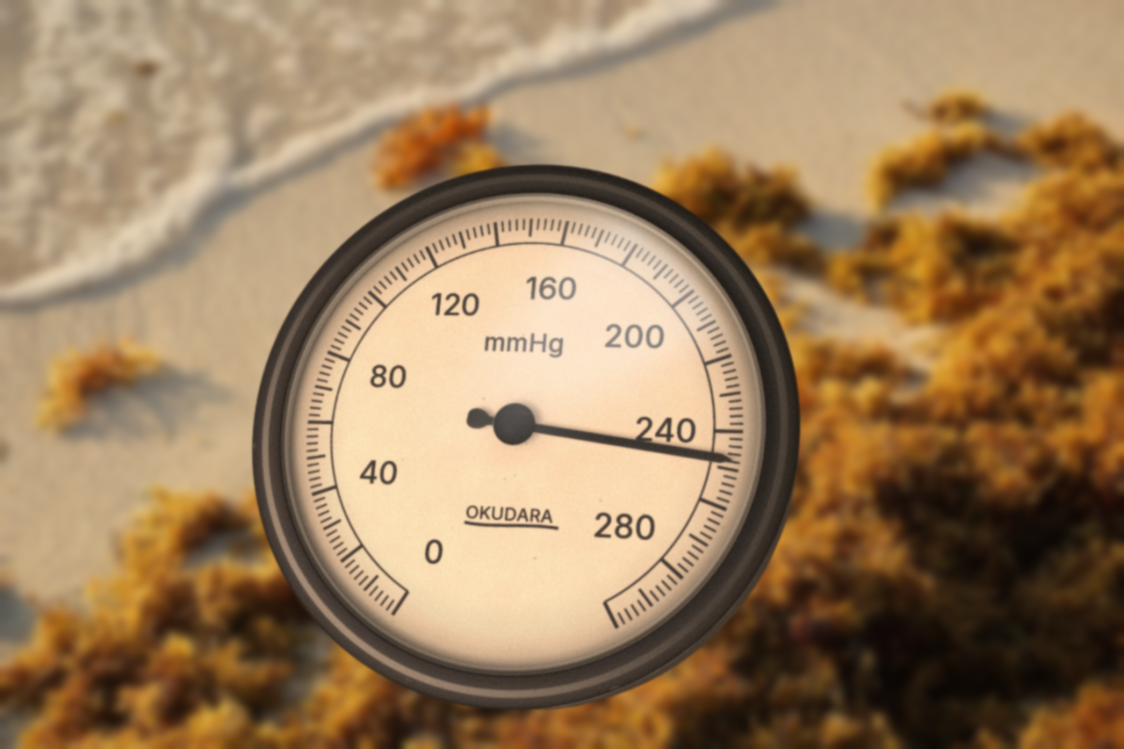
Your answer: mmHg 248
